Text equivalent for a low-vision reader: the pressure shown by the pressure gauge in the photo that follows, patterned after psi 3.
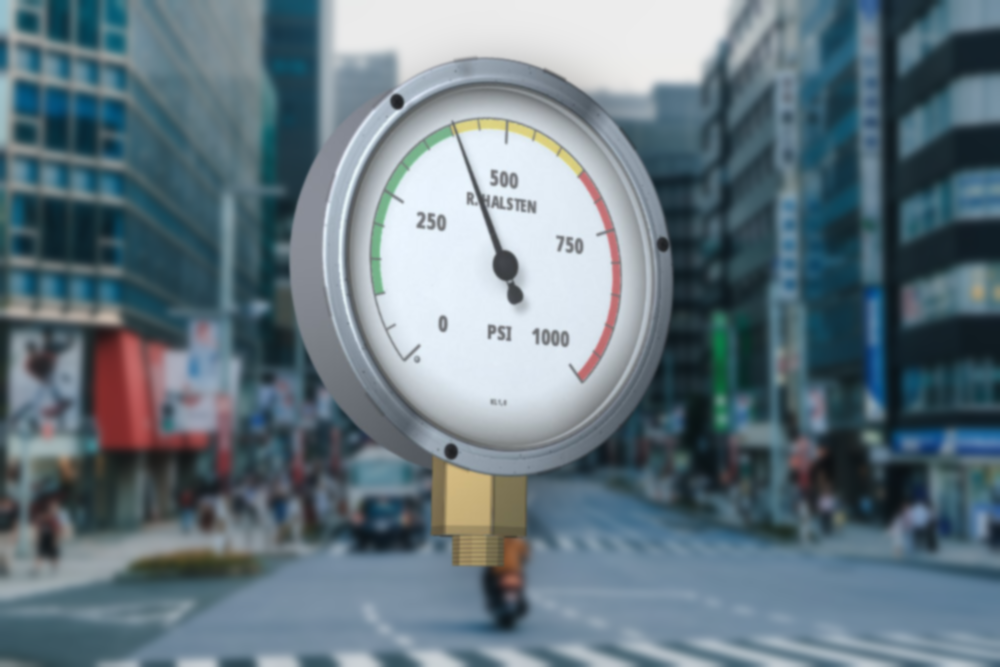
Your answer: psi 400
